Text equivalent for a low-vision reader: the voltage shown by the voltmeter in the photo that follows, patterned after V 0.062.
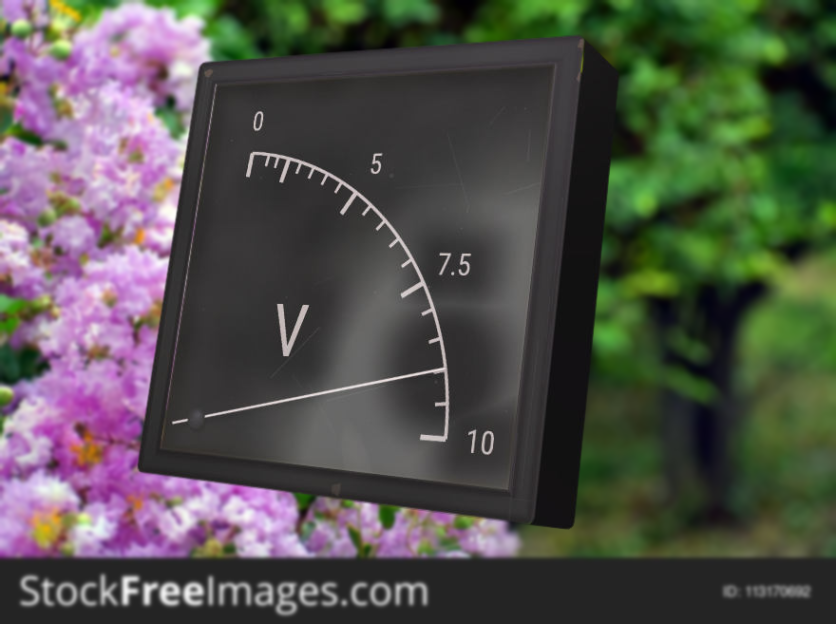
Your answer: V 9
